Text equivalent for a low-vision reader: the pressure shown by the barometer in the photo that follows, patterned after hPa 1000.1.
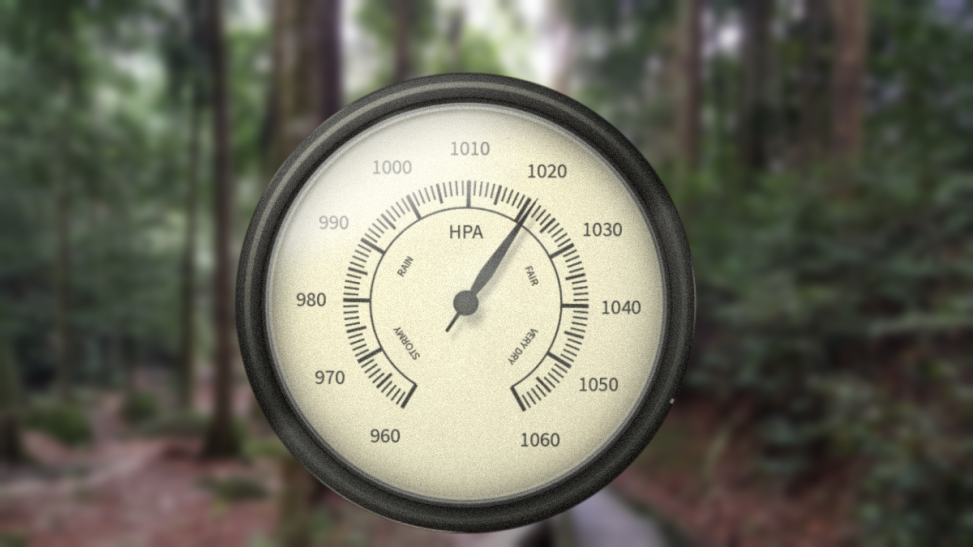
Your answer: hPa 1021
